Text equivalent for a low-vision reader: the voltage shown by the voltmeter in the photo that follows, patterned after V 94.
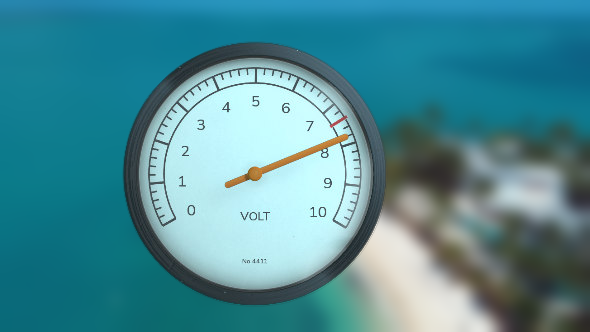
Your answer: V 7.8
